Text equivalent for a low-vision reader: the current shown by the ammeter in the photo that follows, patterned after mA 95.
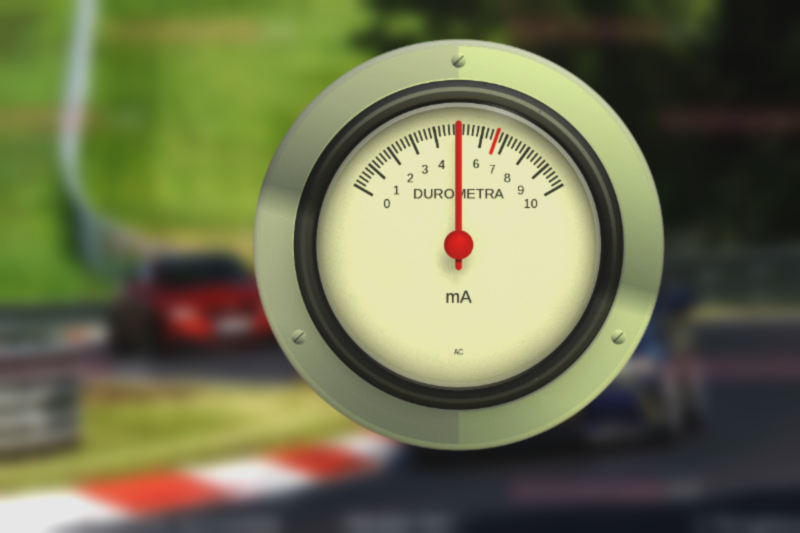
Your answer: mA 5
